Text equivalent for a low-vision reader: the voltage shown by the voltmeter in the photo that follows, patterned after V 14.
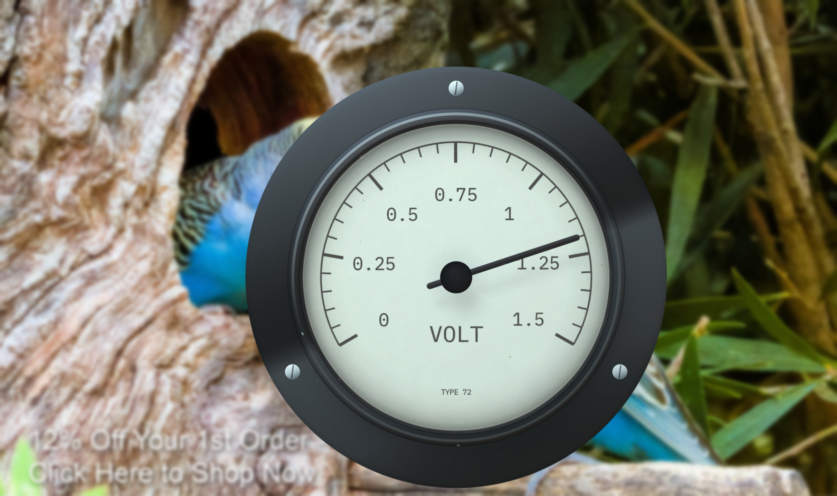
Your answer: V 1.2
